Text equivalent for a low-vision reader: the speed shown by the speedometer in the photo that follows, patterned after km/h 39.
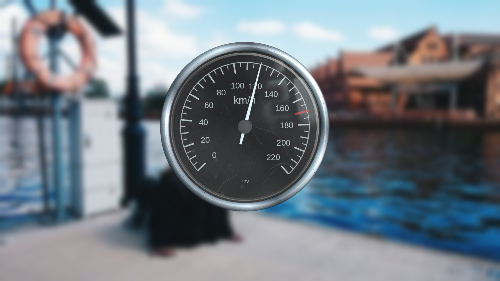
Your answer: km/h 120
